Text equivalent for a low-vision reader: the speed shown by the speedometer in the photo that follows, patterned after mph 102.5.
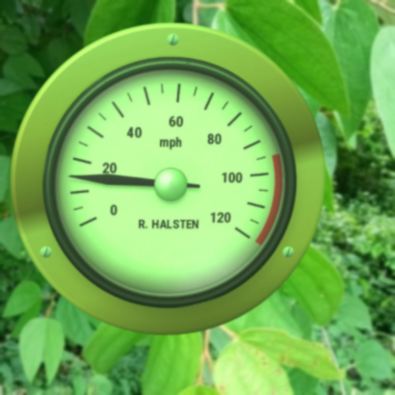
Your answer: mph 15
